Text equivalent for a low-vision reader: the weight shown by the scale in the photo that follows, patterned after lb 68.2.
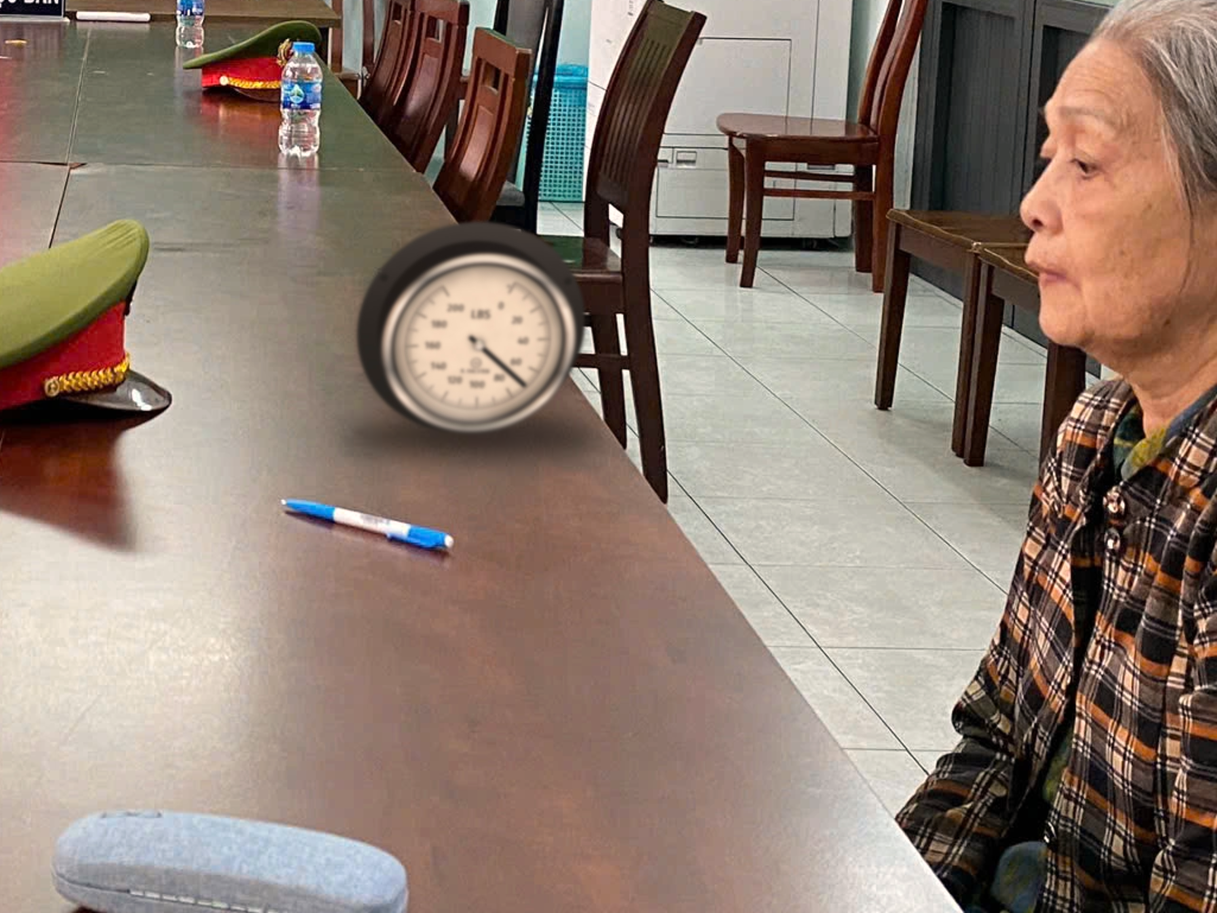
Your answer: lb 70
